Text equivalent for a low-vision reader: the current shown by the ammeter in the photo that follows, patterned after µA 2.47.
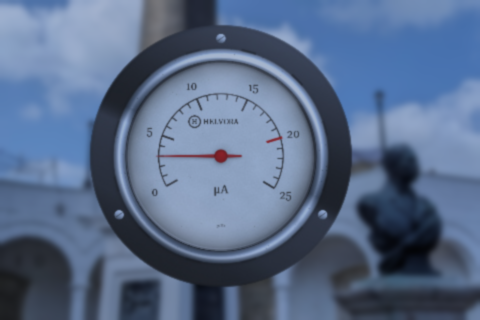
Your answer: µA 3
